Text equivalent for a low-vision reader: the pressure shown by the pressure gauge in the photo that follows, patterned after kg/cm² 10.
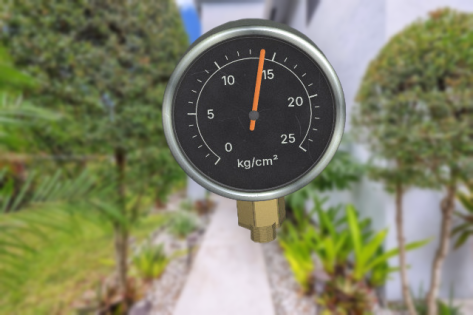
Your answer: kg/cm² 14
